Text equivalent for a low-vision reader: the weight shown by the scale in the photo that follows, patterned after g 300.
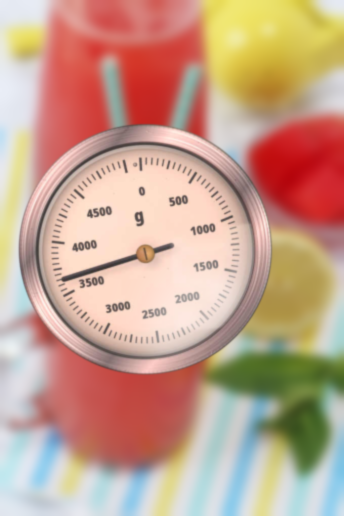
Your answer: g 3650
